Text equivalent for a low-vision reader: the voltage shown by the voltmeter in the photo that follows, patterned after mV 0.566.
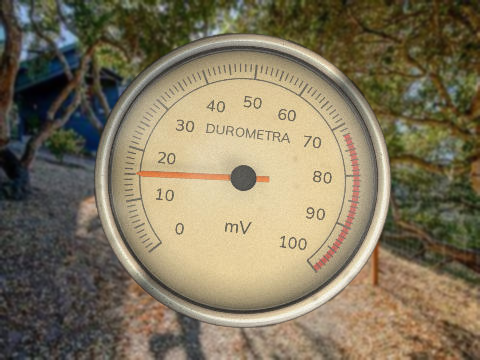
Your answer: mV 15
